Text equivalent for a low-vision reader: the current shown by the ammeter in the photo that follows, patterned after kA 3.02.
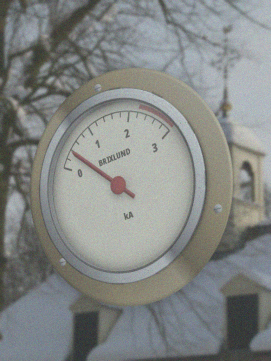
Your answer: kA 0.4
